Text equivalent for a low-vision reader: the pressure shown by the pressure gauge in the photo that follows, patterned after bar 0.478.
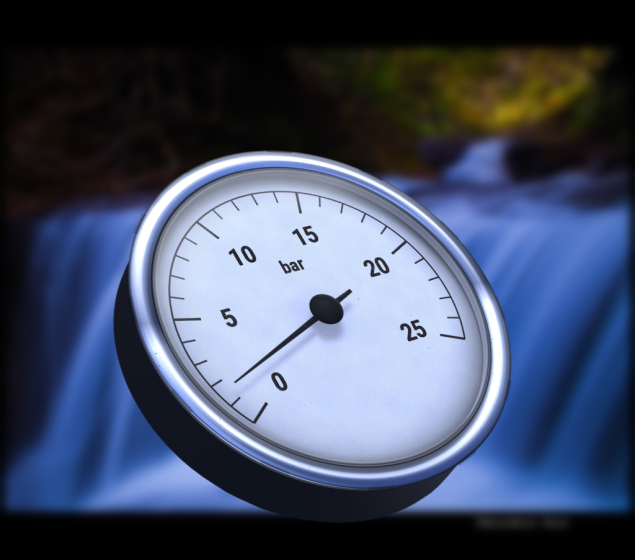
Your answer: bar 1.5
